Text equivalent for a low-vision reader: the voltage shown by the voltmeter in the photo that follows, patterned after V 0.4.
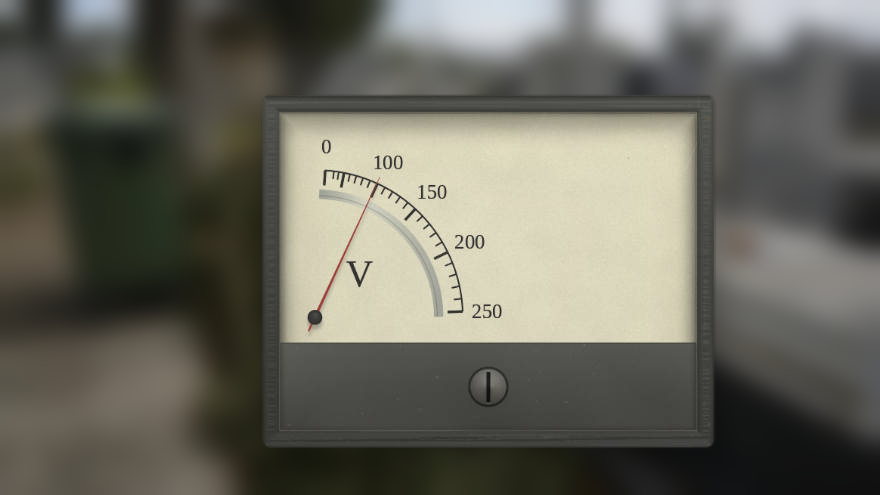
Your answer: V 100
